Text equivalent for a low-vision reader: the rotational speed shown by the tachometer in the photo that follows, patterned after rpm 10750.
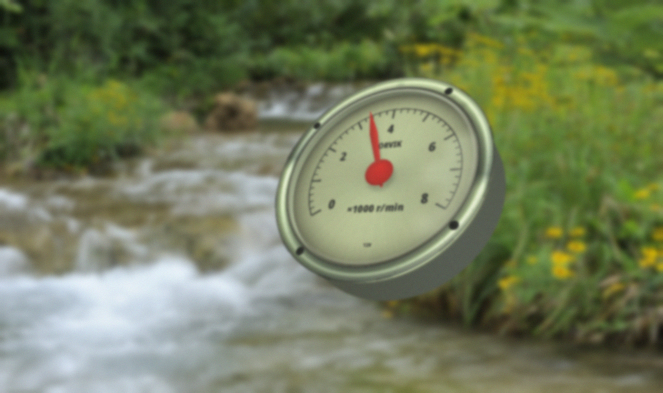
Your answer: rpm 3400
